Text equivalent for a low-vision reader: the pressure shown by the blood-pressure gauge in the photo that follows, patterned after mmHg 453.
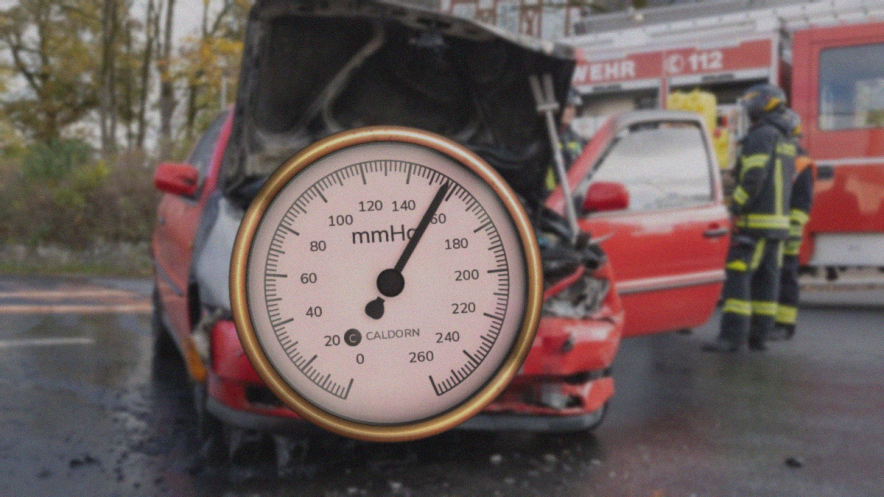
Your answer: mmHg 156
